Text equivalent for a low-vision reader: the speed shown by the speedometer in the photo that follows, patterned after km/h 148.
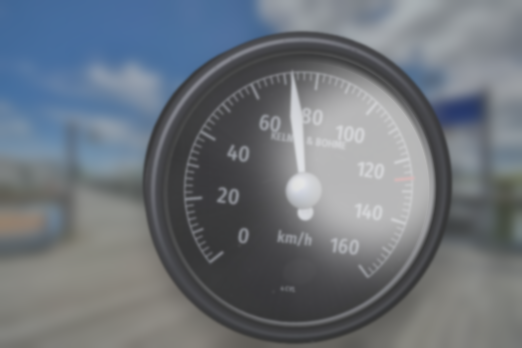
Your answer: km/h 72
